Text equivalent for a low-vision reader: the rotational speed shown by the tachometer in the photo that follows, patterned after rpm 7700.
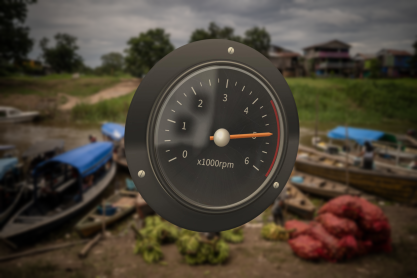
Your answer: rpm 5000
